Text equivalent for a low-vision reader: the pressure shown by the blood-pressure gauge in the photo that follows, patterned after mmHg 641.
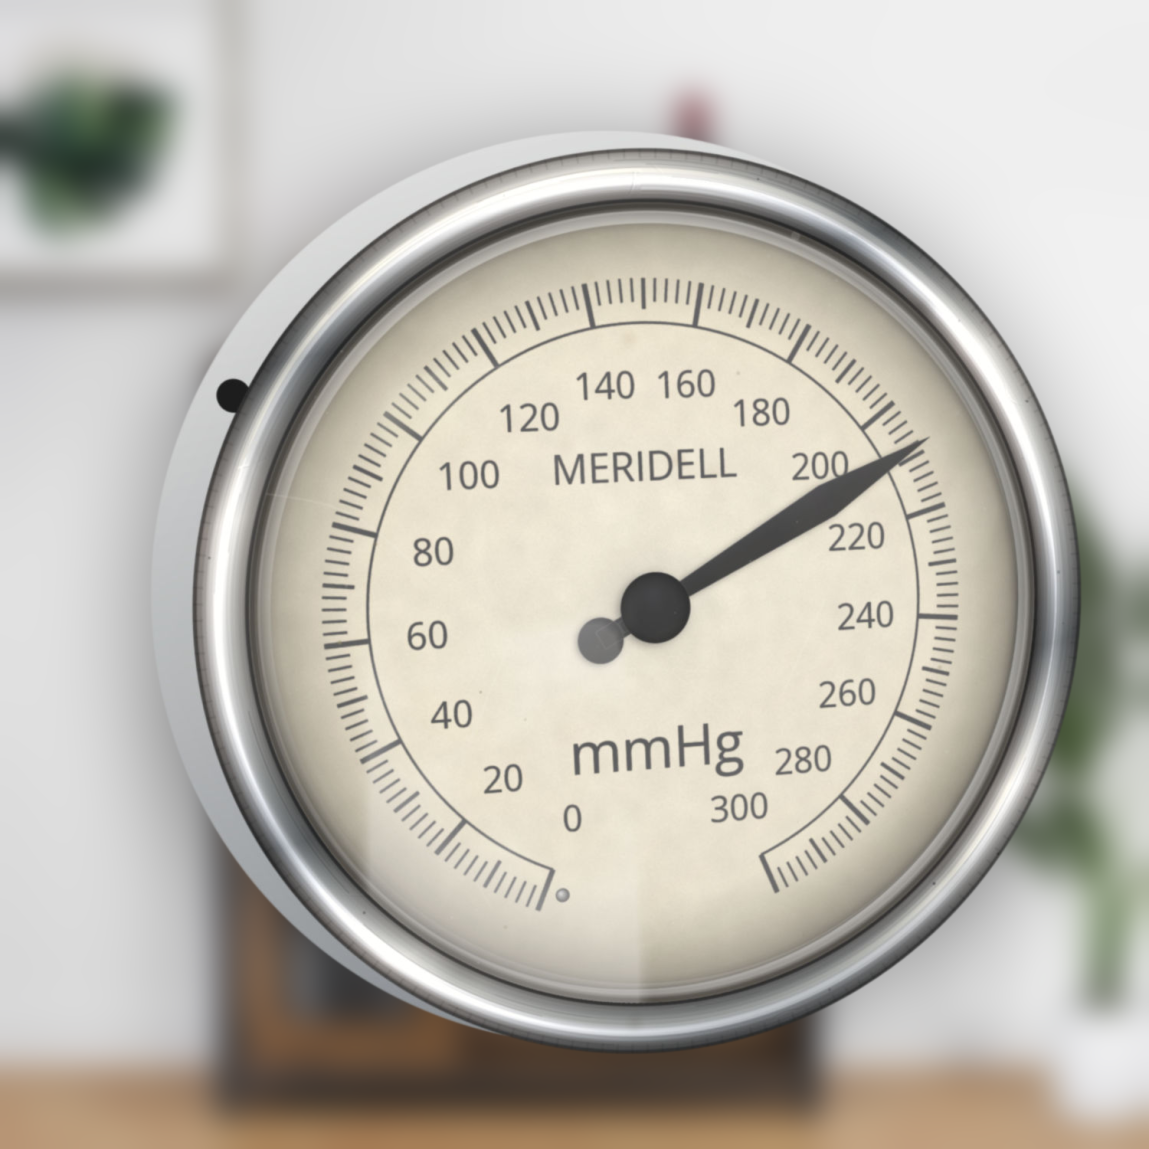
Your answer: mmHg 208
